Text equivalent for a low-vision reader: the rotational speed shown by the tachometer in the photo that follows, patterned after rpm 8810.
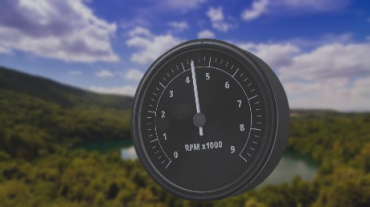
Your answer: rpm 4400
